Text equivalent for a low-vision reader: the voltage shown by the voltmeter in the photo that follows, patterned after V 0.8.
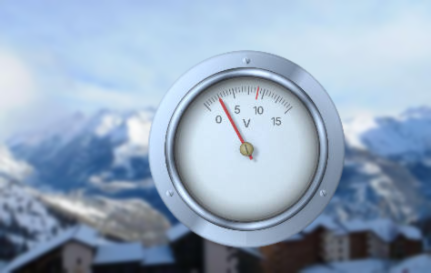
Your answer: V 2.5
